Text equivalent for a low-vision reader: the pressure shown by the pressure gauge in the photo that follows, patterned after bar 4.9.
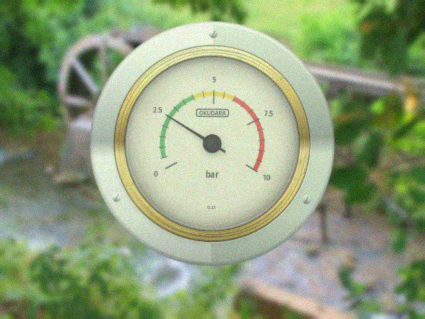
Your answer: bar 2.5
